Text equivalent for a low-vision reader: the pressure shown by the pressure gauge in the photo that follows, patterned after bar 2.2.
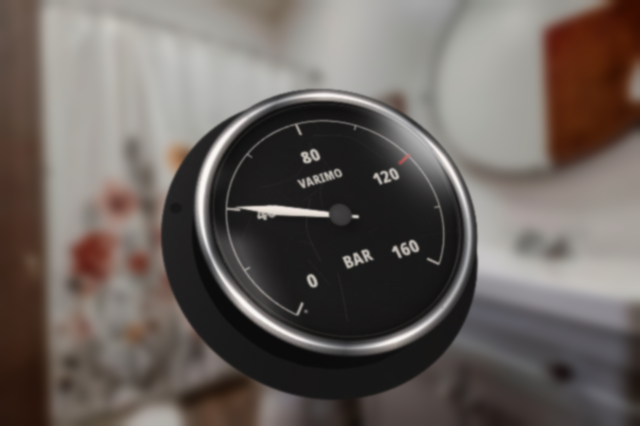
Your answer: bar 40
